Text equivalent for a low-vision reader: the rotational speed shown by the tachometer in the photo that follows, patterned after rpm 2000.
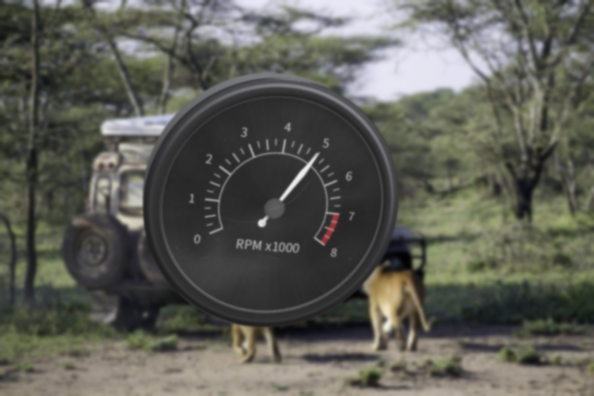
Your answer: rpm 5000
